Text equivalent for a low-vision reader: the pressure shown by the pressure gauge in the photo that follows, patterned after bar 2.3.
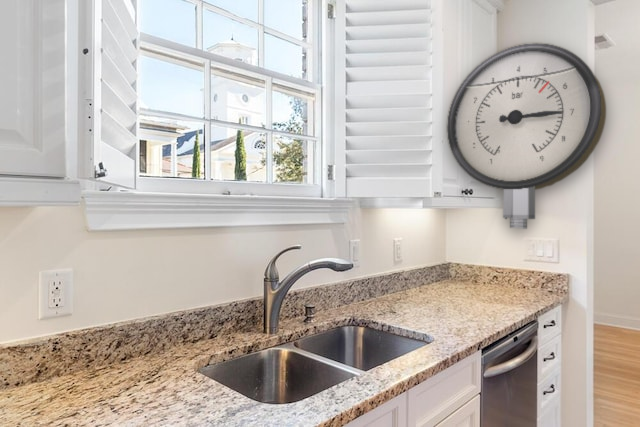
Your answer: bar 7
